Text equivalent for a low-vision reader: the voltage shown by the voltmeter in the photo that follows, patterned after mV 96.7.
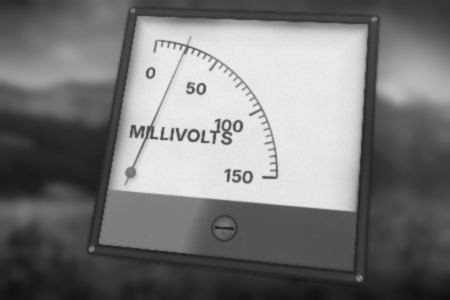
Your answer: mV 25
